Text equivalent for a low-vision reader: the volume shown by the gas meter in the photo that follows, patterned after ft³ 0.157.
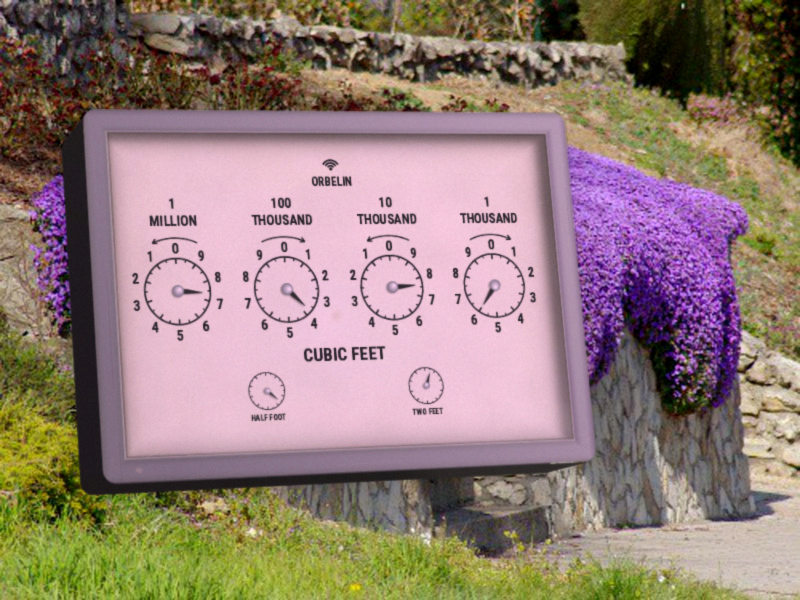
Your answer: ft³ 737600
